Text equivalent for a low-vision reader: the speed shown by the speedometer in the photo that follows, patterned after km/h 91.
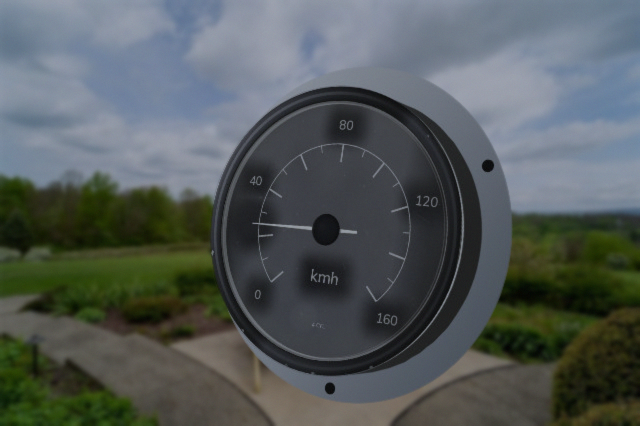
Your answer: km/h 25
